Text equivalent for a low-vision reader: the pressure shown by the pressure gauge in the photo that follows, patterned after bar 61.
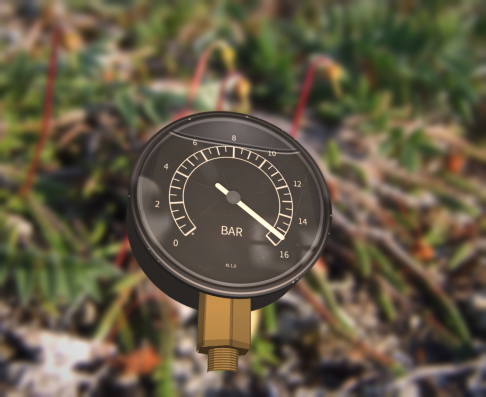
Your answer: bar 15.5
